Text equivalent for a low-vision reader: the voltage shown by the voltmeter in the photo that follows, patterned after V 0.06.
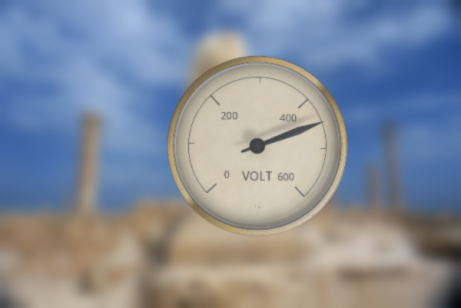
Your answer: V 450
